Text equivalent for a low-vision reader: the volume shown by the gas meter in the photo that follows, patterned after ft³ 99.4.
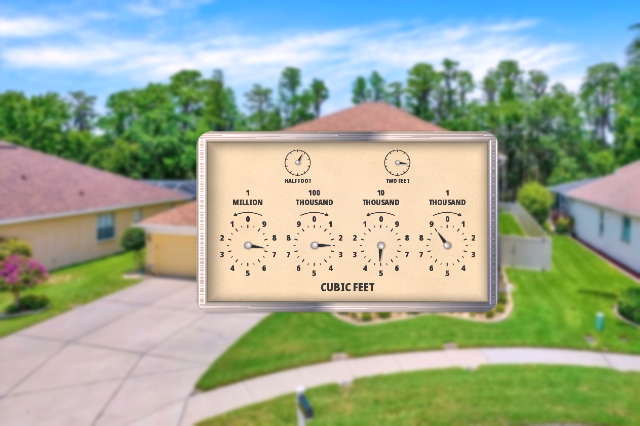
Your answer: ft³ 724900
